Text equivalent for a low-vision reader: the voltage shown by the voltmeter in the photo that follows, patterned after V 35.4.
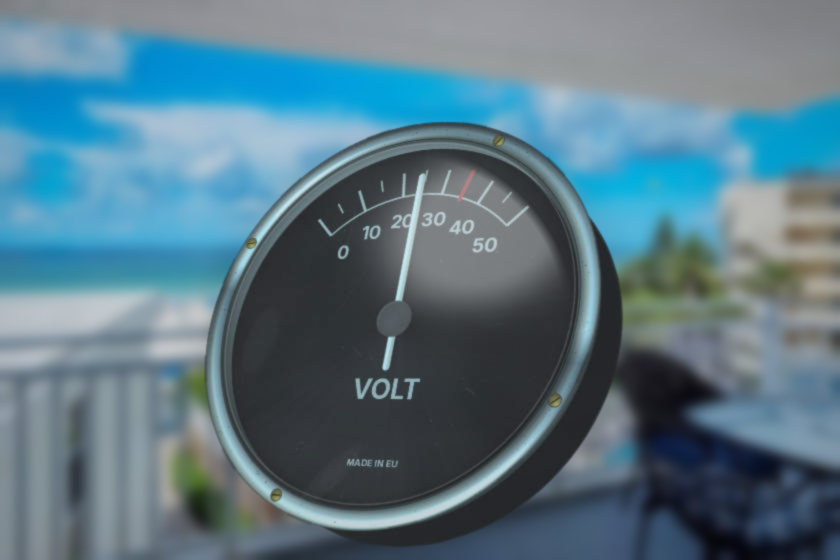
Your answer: V 25
